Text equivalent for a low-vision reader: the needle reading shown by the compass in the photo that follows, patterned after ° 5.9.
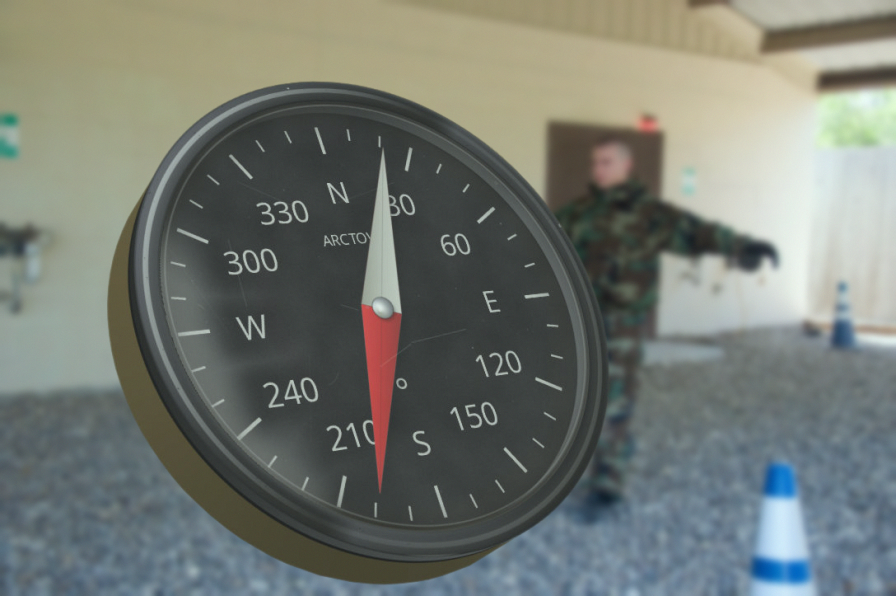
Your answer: ° 200
